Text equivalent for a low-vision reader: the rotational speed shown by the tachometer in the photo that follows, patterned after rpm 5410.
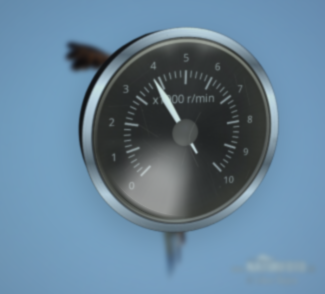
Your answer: rpm 3800
